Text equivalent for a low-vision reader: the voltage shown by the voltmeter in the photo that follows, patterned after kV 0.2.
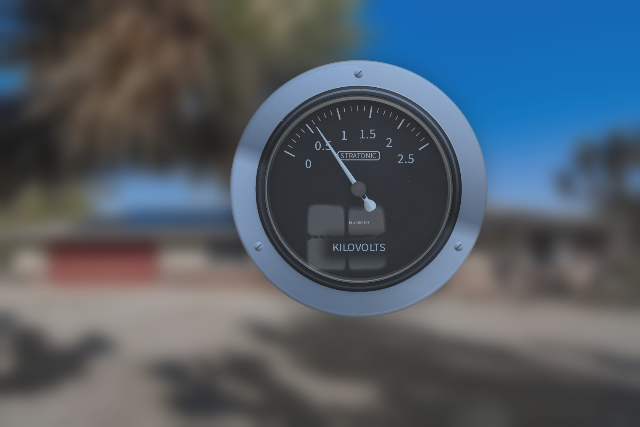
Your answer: kV 0.6
